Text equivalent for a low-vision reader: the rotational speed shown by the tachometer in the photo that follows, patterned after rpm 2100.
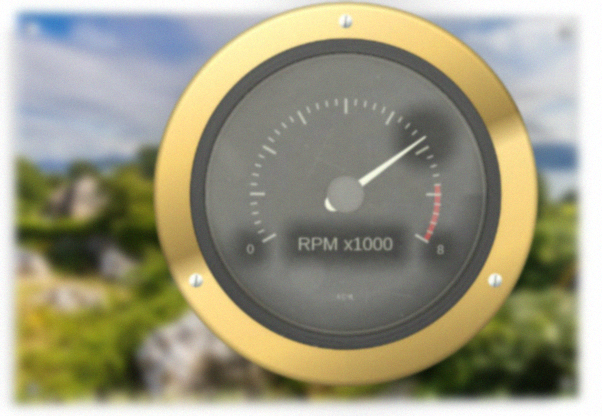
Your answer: rpm 5800
